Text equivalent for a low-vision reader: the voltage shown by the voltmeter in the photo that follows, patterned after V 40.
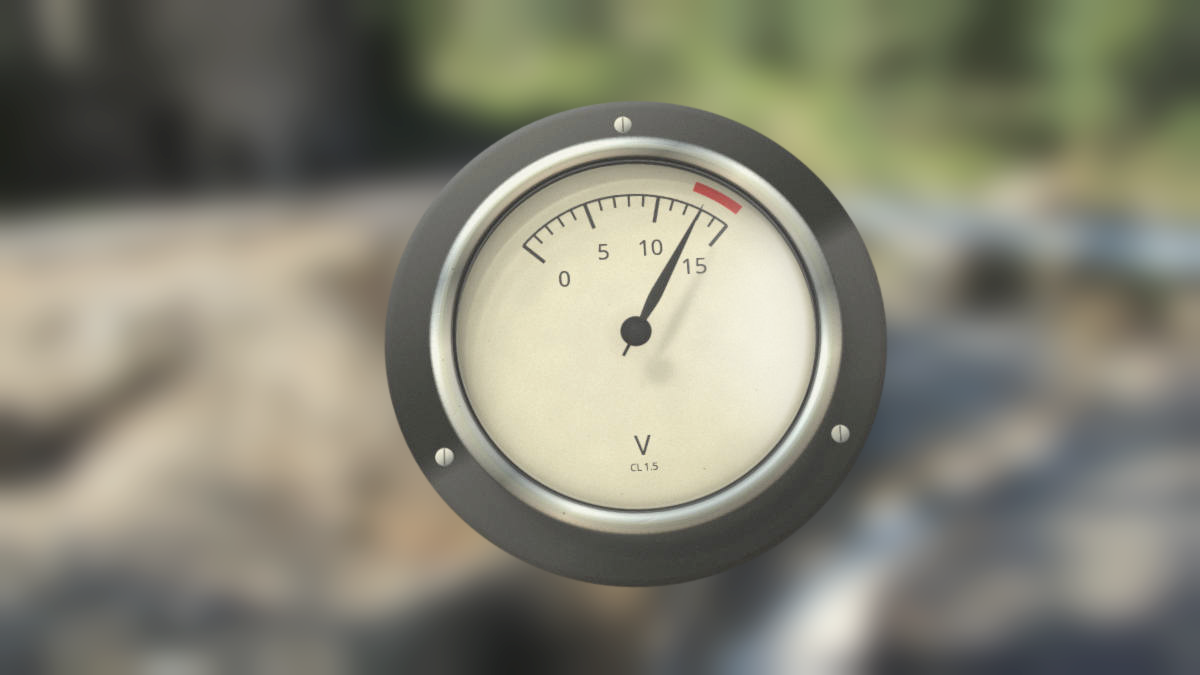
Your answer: V 13
